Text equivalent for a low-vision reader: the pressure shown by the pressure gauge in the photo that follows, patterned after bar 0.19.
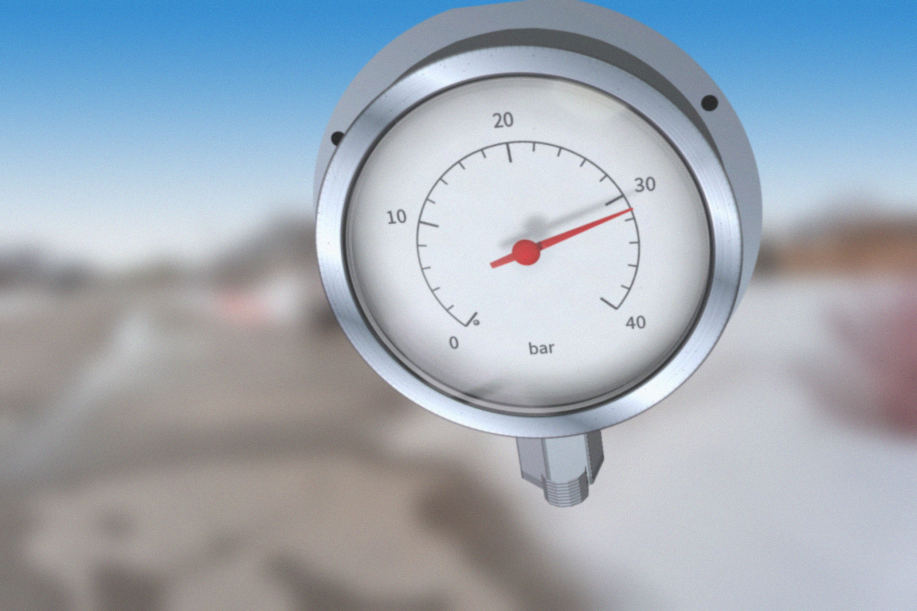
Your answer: bar 31
